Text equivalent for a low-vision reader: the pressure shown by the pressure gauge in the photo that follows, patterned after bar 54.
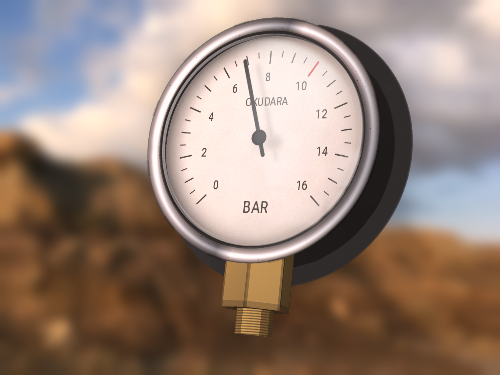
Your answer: bar 7
